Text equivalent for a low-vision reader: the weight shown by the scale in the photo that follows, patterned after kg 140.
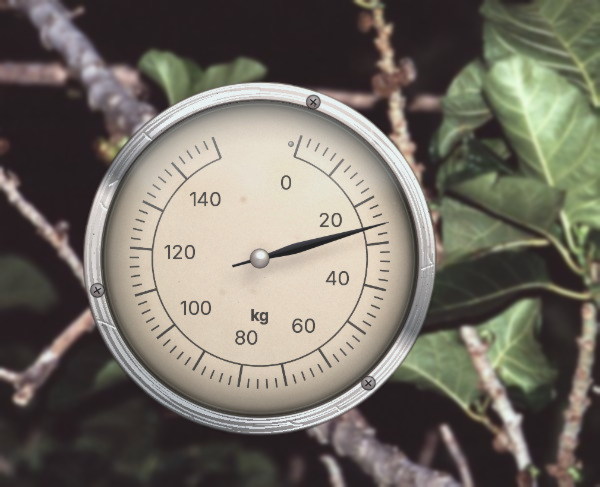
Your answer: kg 26
